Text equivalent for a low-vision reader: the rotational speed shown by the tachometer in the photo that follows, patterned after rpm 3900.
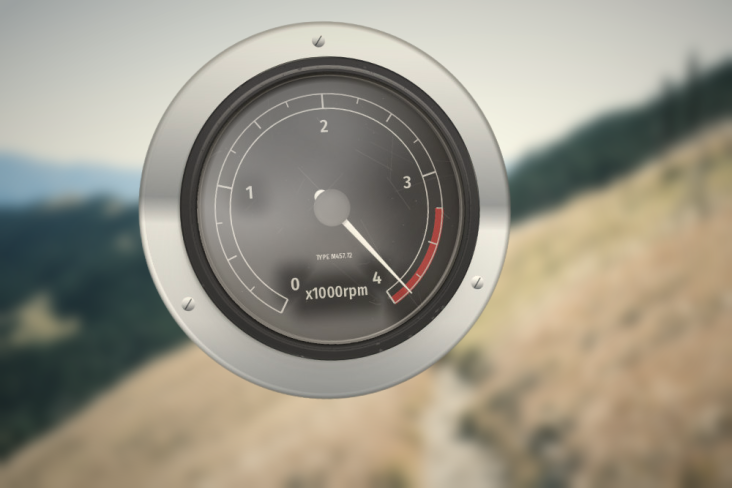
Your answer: rpm 3875
